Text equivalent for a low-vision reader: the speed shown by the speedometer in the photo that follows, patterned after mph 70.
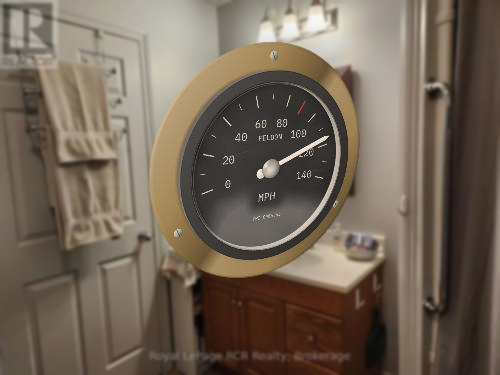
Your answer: mph 115
